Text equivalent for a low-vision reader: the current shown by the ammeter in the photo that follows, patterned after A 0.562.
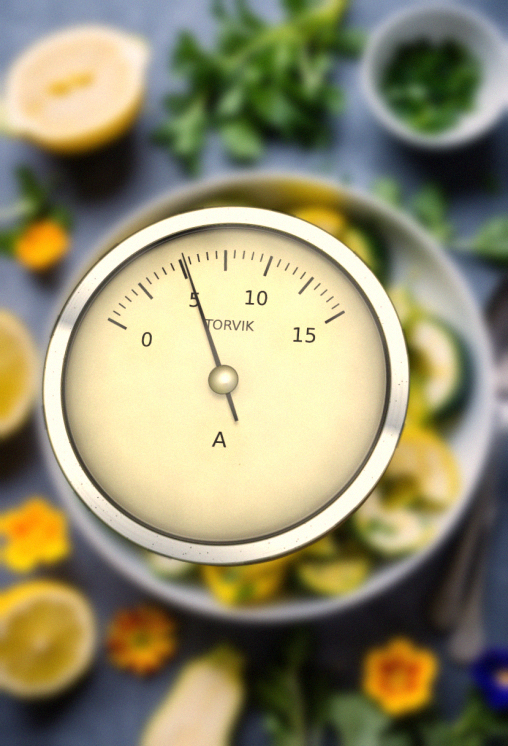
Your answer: A 5.25
